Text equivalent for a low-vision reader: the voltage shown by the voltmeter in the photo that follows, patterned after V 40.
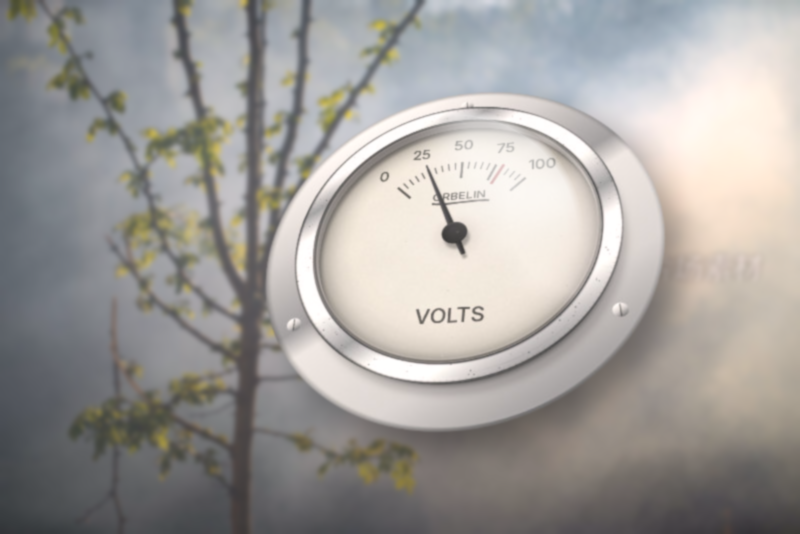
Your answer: V 25
